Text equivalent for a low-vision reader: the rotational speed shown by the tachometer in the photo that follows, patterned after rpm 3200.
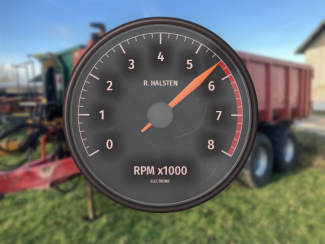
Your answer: rpm 5600
